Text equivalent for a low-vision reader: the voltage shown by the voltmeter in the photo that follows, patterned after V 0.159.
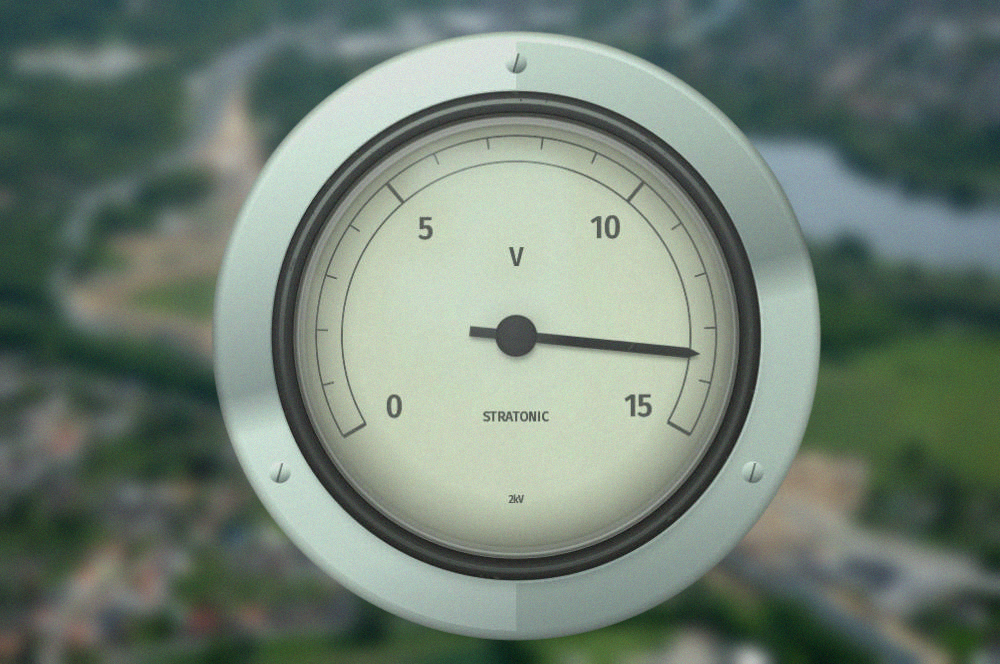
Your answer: V 13.5
